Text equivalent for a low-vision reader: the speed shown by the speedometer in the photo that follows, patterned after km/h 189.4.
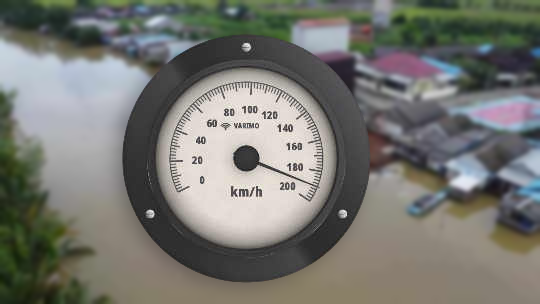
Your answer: km/h 190
